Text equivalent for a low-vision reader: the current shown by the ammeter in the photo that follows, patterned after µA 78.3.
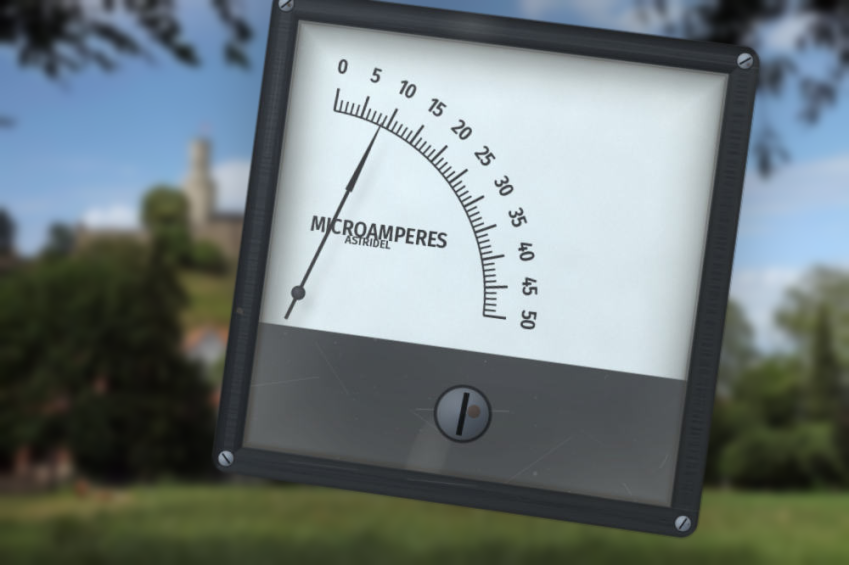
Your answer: µA 9
